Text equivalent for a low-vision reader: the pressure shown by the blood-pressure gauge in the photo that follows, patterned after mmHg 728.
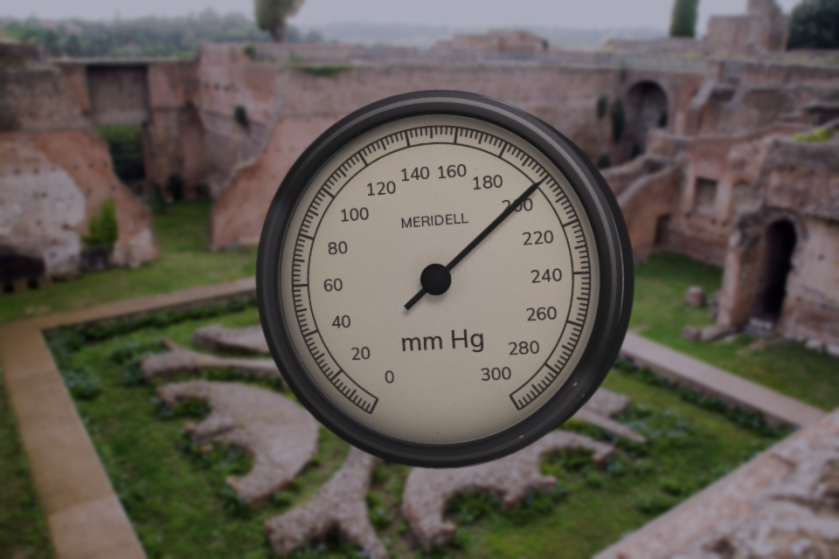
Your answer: mmHg 200
